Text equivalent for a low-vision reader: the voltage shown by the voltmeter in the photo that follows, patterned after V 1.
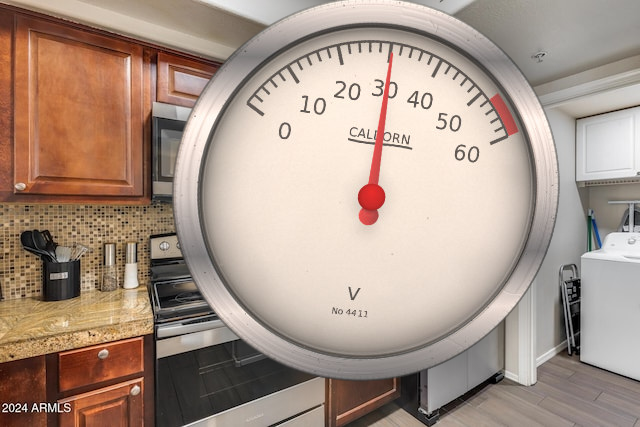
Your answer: V 30
